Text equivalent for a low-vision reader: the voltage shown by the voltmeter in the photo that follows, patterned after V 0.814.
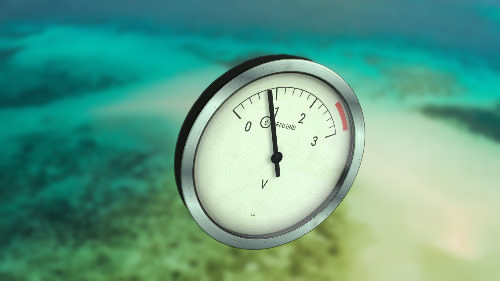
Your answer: V 0.8
